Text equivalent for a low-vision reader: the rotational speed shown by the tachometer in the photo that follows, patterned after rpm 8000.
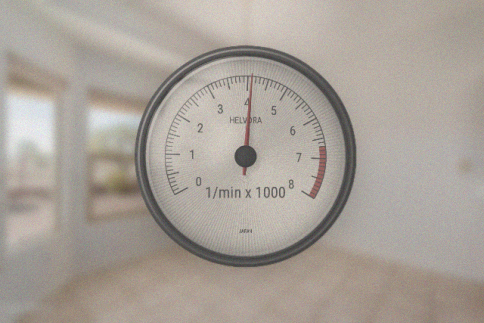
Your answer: rpm 4100
